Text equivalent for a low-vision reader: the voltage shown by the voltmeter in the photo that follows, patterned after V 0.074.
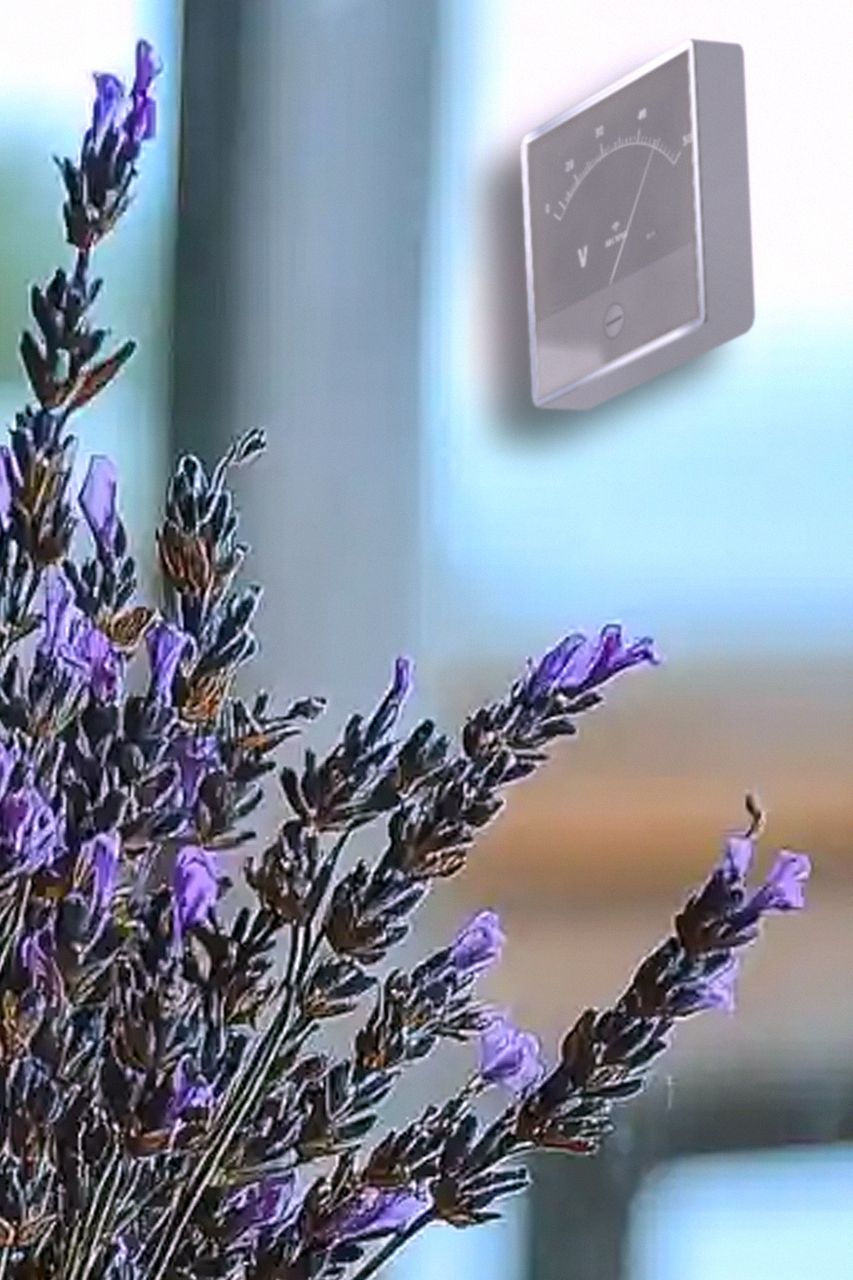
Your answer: V 45
